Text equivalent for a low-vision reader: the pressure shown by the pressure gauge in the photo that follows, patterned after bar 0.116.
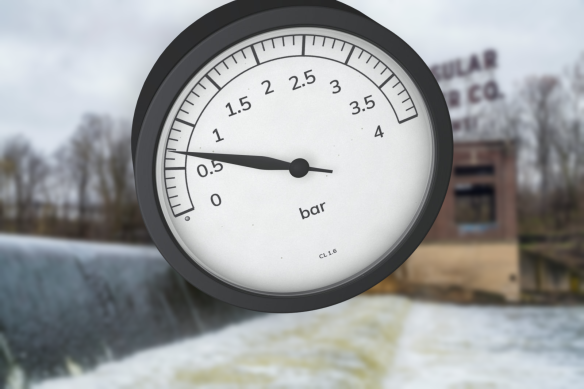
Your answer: bar 0.7
